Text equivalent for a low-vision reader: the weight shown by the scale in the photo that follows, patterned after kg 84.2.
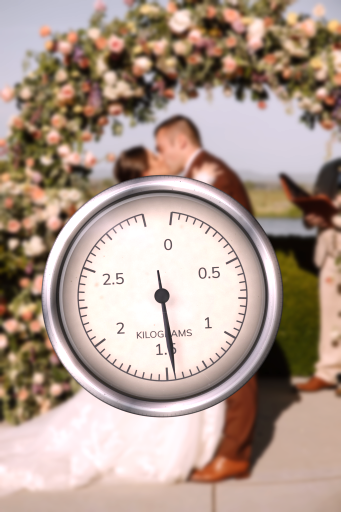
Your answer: kg 1.45
